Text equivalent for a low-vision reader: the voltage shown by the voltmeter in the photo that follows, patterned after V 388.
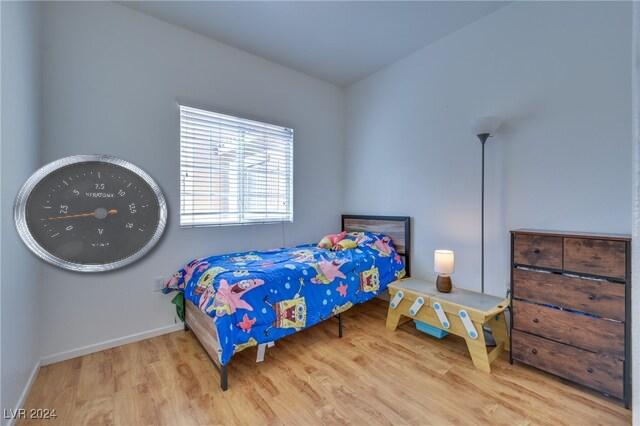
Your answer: V 1.5
